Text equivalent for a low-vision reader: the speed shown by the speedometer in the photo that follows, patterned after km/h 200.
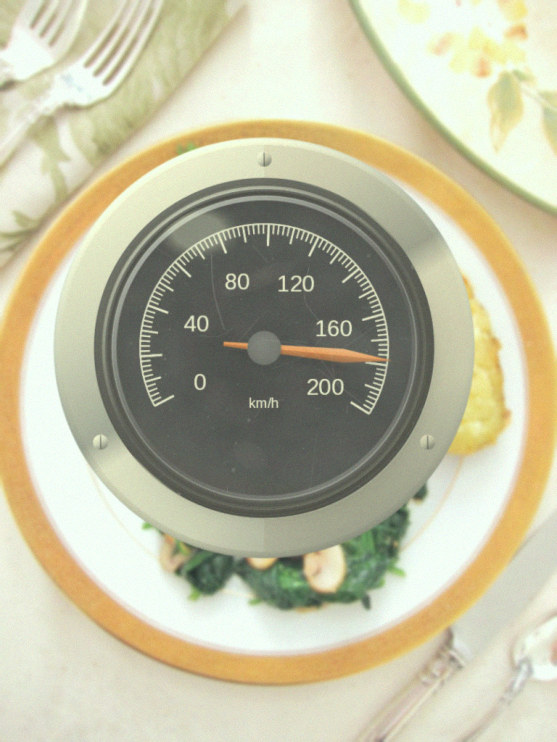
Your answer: km/h 178
